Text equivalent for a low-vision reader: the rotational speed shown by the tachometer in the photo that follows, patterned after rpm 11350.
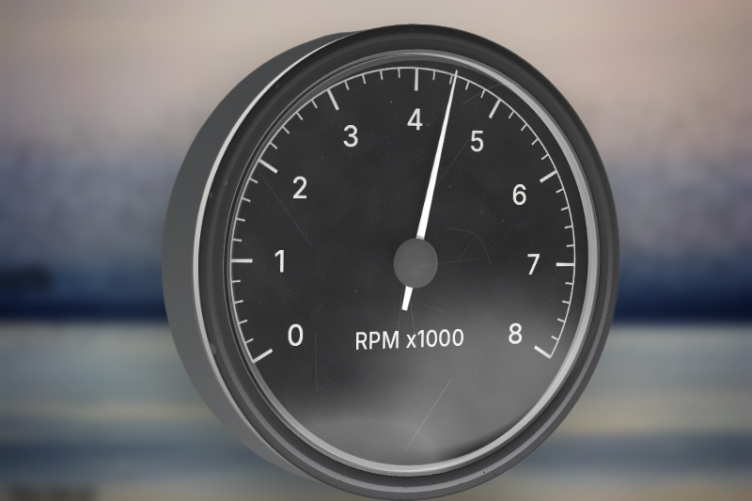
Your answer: rpm 4400
